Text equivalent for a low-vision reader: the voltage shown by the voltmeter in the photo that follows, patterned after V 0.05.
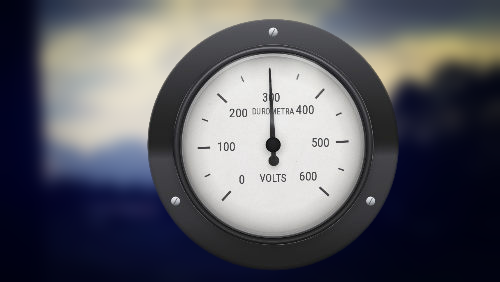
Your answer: V 300
